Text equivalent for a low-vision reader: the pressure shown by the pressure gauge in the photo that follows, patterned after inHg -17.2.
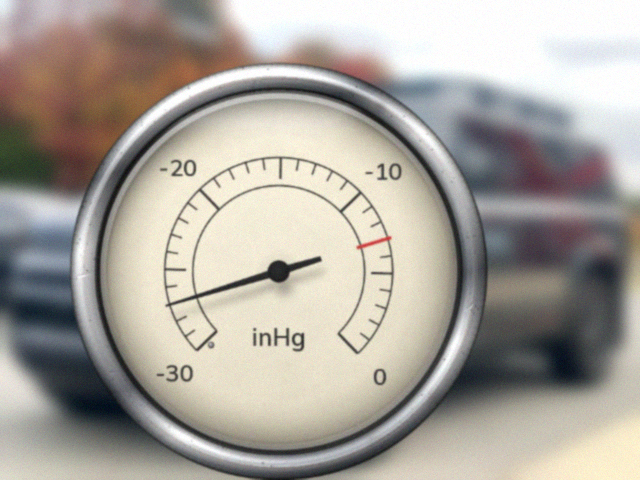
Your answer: inHg -27
